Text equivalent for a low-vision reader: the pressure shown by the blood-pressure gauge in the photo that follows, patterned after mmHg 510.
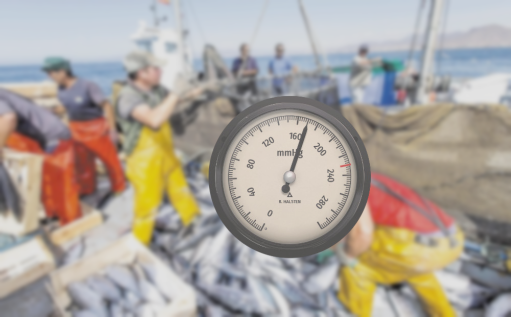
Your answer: mmHg 170
